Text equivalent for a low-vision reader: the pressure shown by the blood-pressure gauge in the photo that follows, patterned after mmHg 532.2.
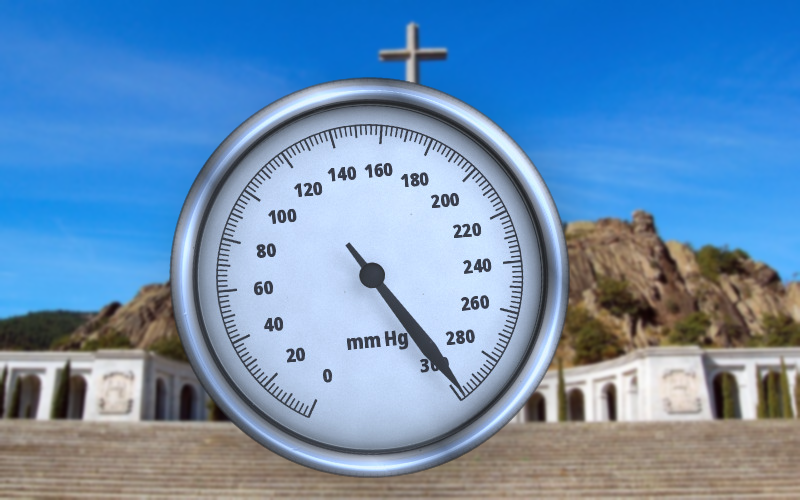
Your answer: mmHg 298
